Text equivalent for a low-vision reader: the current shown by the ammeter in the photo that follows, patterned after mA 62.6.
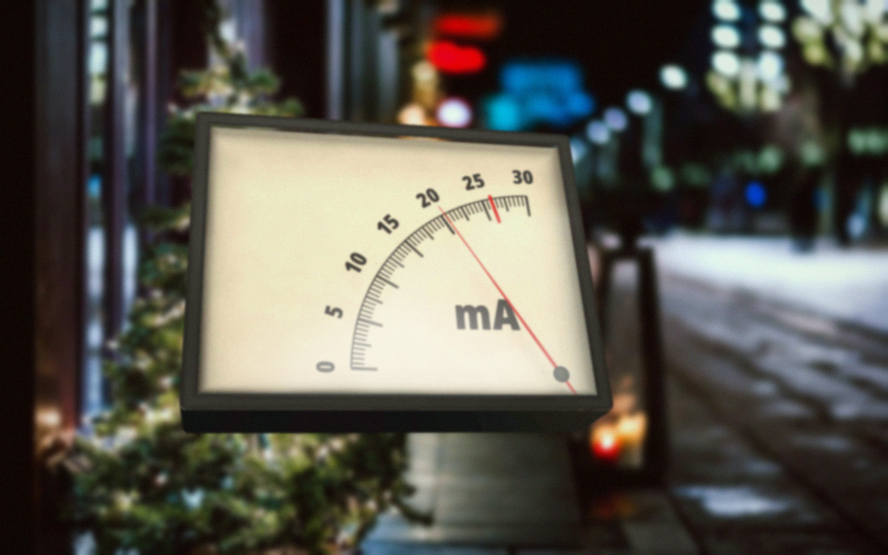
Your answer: mA 20
